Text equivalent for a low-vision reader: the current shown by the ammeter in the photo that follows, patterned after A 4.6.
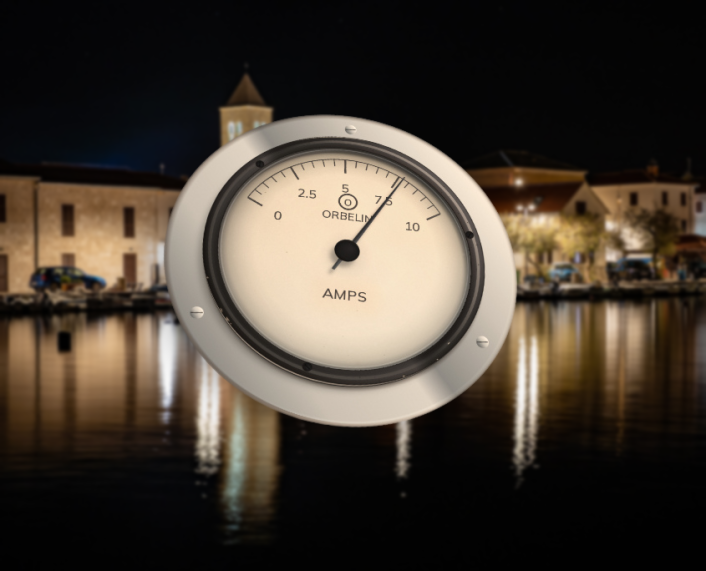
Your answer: A 7.75
